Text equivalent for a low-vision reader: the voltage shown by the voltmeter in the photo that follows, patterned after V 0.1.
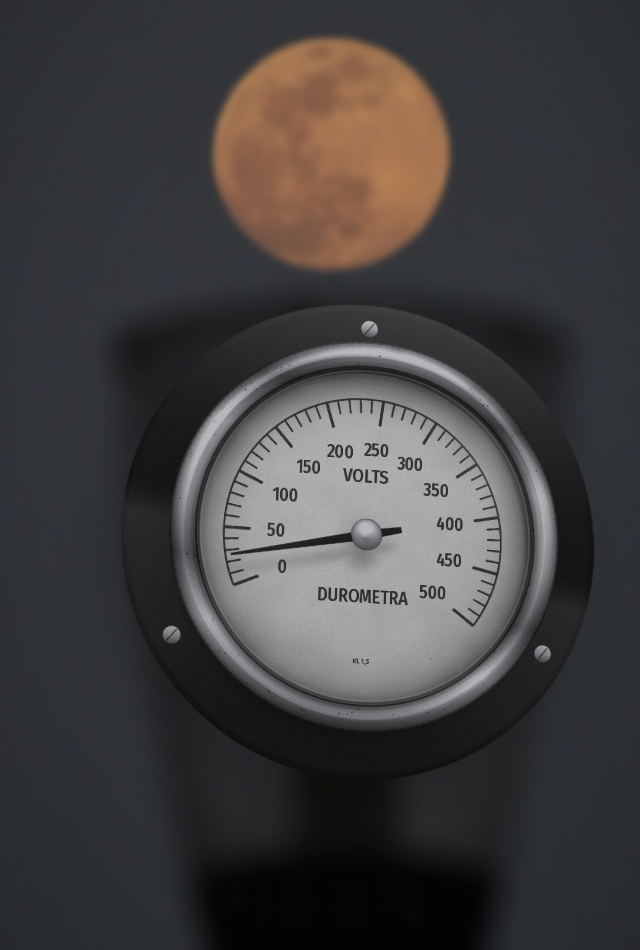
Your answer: V 25
